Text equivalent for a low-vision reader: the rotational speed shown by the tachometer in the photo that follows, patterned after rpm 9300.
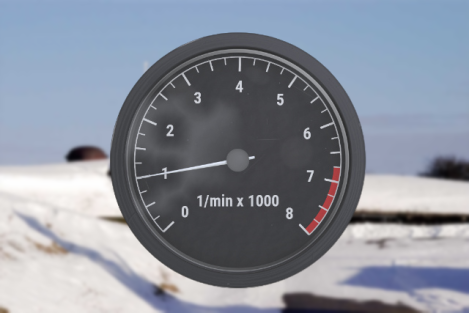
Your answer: rpm 1000
